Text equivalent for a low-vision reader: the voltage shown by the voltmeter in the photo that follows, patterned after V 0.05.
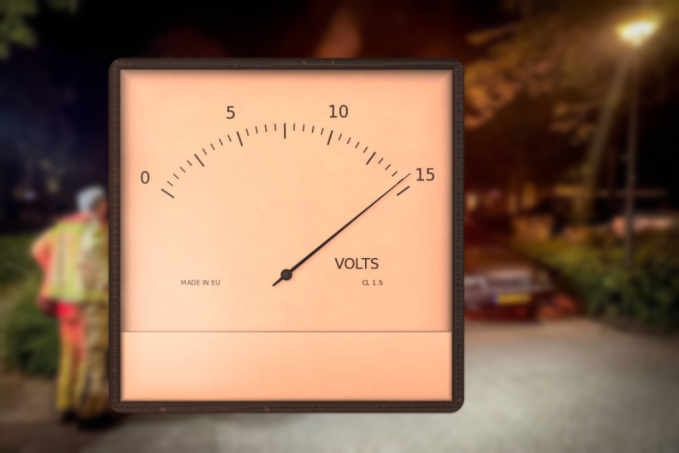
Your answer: V 14.5
